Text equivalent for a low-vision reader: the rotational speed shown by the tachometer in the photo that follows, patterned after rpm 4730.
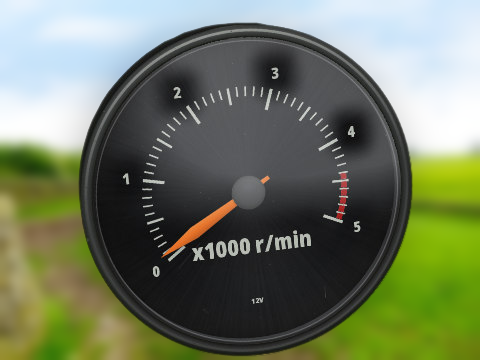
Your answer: rpm 100
